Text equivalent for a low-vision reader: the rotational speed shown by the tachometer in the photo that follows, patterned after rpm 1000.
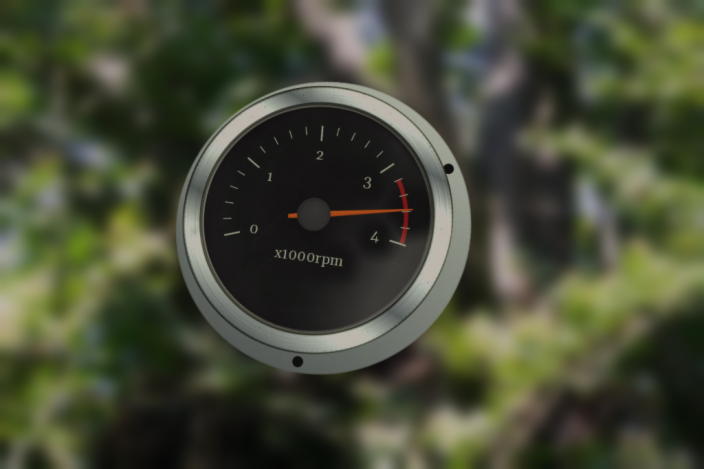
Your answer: rpm 3600
